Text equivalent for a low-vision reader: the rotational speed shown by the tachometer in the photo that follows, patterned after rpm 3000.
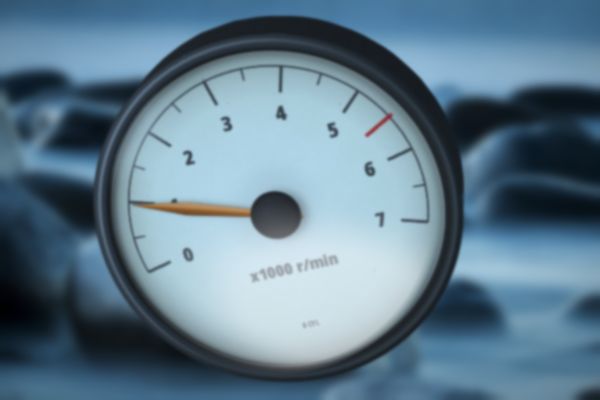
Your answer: rpm 1000
